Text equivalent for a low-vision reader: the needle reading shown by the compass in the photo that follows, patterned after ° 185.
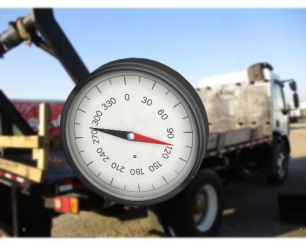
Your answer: ° 105
